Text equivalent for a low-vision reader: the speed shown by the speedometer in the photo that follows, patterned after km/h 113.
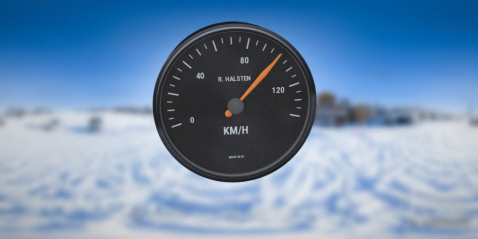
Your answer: km/h 100
